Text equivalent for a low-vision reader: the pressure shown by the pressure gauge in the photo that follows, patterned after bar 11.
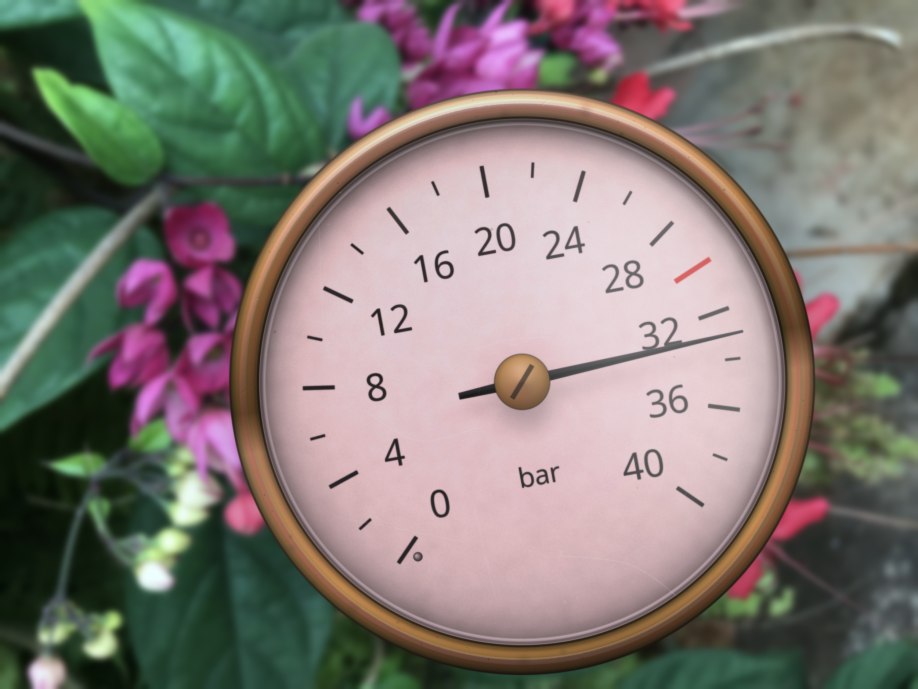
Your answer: bar 33
